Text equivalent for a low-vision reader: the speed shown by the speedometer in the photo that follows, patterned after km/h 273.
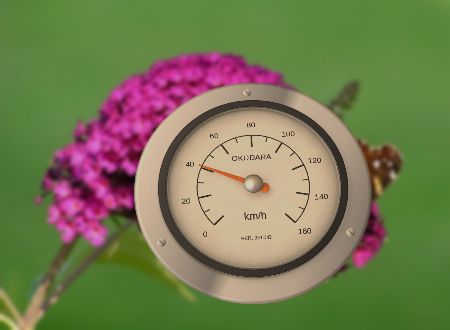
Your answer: km/h 40
